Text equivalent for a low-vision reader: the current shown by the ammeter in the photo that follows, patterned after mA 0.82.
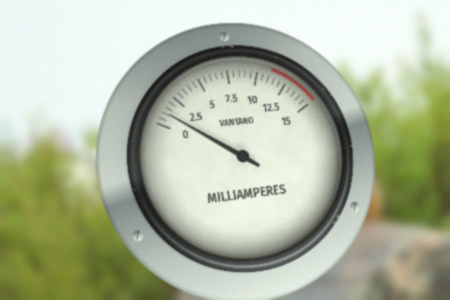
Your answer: mA 1
